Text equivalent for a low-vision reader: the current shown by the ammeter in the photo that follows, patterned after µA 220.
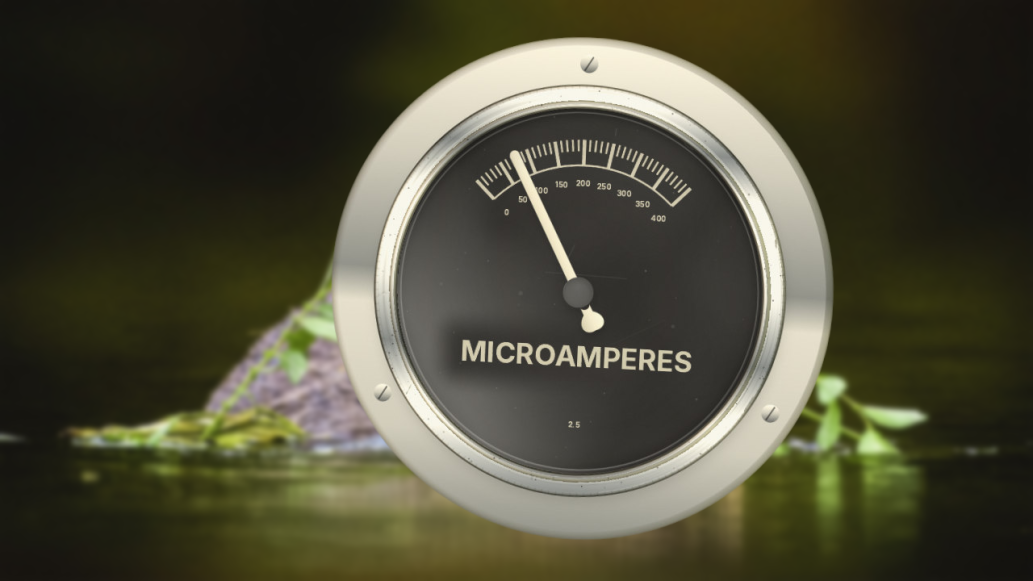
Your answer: µA 80
